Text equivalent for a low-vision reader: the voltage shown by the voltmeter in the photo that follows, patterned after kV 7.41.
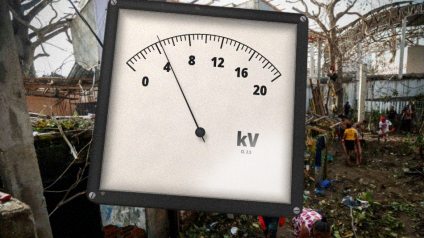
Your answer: kV 4.5
